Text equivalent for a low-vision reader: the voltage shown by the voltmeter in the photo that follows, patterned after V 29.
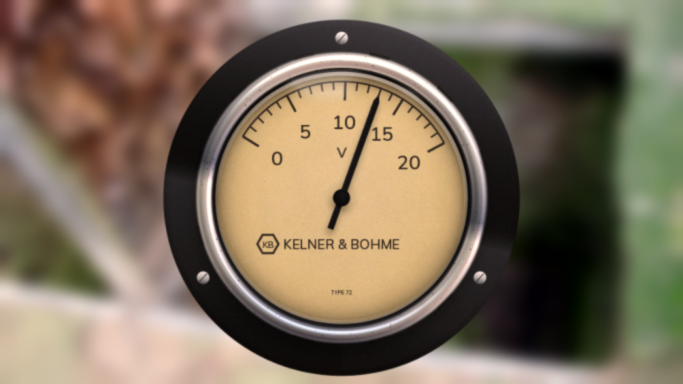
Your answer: V 13
